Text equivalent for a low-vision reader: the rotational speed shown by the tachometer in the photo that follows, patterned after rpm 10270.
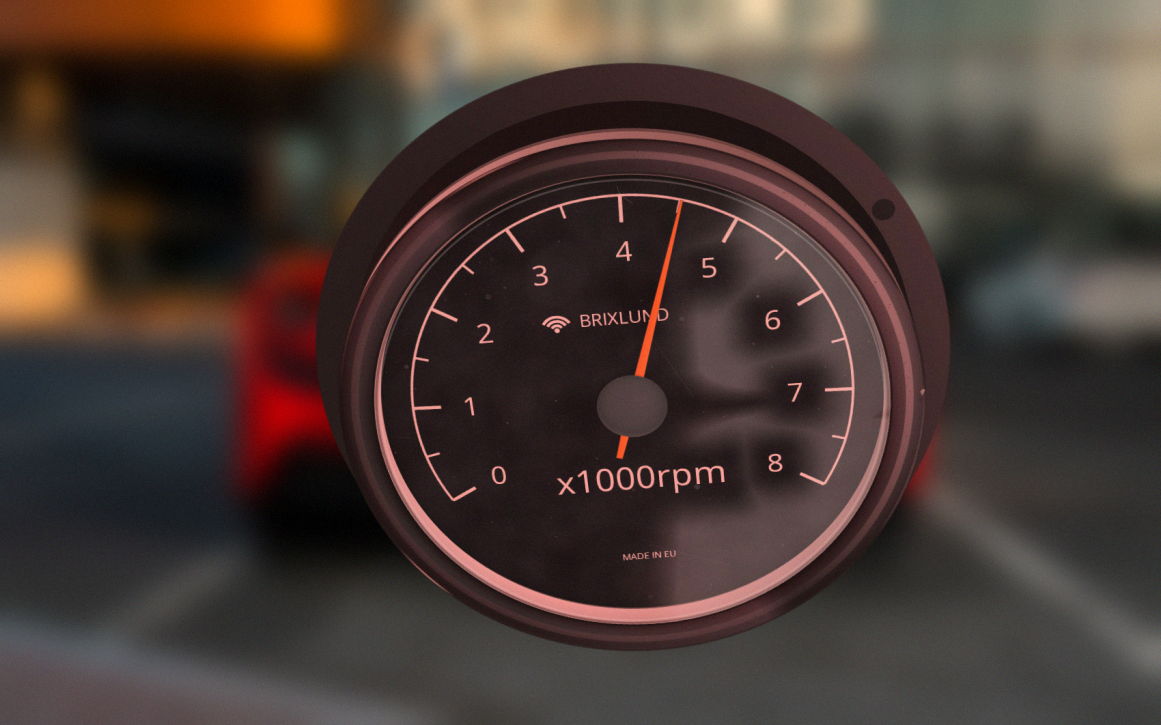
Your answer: rpm 4500
